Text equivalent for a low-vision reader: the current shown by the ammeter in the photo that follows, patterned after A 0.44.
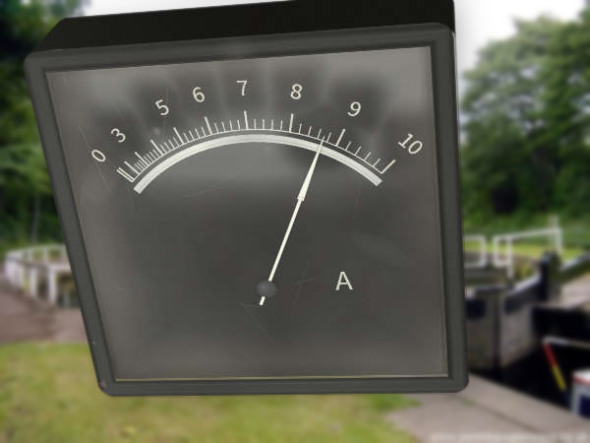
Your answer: A 8.7
